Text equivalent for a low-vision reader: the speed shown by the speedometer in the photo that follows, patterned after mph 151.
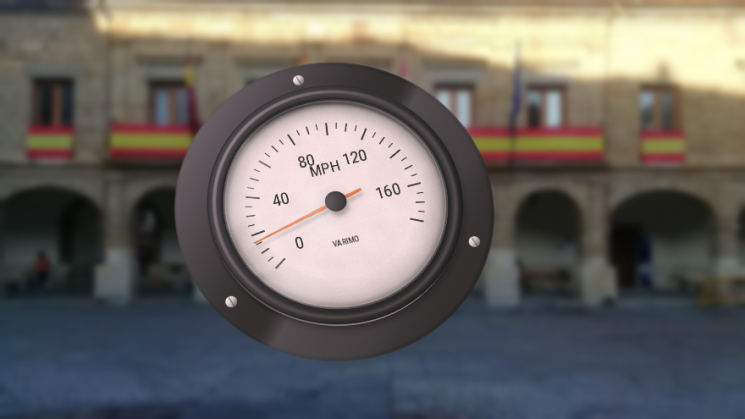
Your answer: mph 15
